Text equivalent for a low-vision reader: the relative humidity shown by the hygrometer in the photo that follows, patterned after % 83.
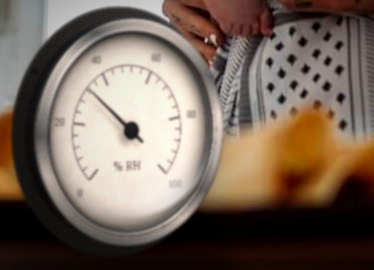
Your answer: % 32
